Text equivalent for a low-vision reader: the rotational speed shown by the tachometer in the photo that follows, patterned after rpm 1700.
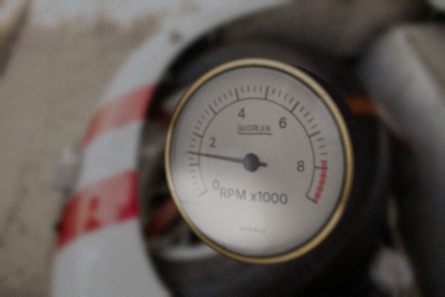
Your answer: rpm 1400
